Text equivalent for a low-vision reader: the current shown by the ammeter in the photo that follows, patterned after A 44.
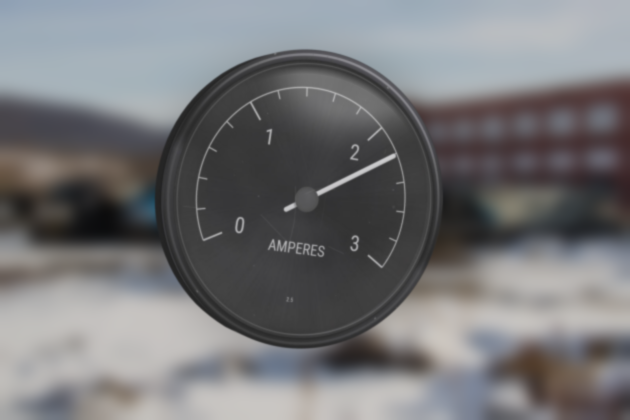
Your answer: A 2.2
